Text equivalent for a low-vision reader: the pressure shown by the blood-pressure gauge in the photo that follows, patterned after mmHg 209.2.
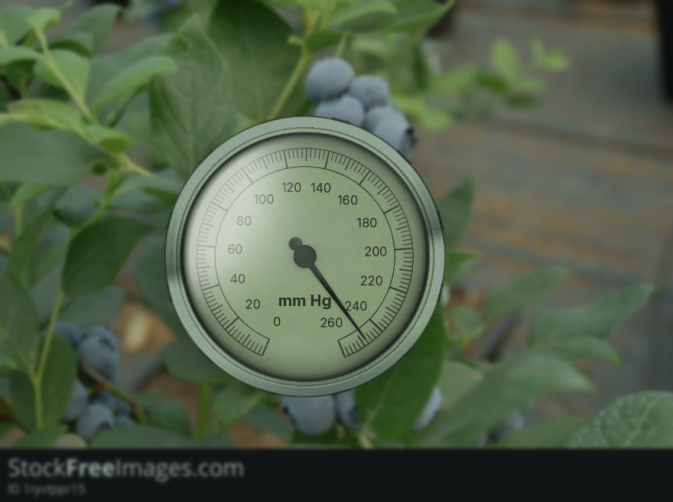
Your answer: mmHg 248
